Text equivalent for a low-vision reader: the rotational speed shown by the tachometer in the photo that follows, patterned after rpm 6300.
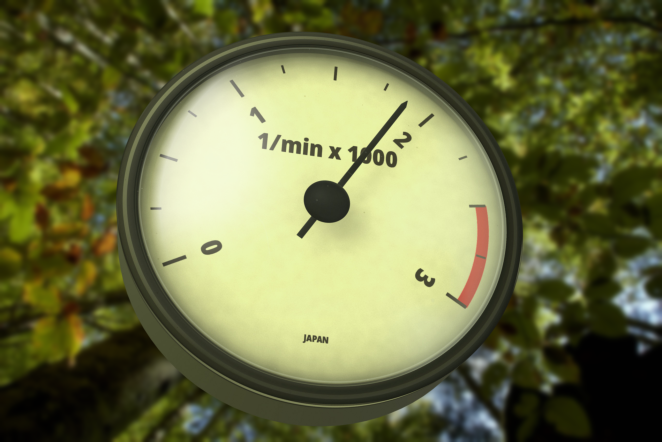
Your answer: rpm 1875
